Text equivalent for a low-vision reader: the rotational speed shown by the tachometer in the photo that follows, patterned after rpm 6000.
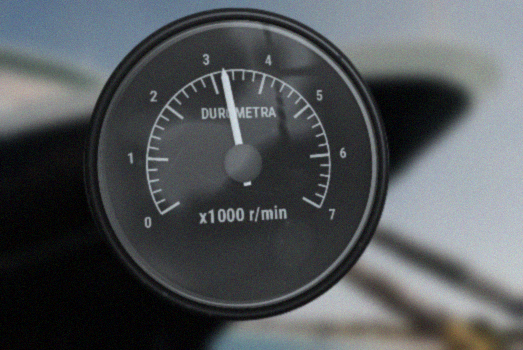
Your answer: rpm 3200
